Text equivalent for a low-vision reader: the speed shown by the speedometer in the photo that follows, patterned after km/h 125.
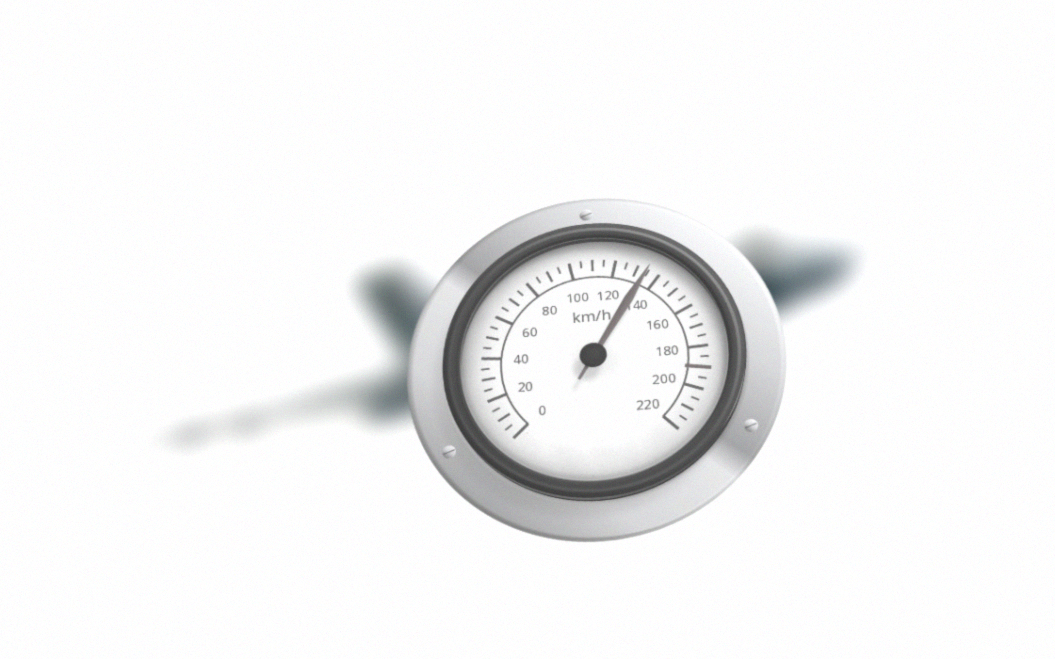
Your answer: km/h 135
